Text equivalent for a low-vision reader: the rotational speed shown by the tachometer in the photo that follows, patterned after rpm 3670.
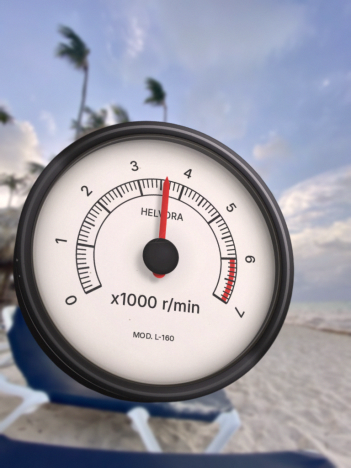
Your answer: rpm 3600
